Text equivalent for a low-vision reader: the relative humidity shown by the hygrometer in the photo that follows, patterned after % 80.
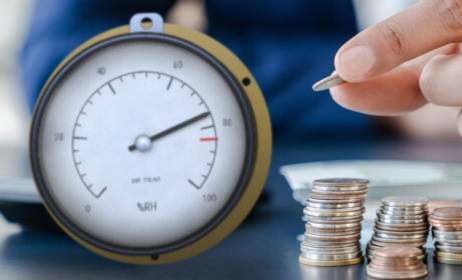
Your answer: % 76
